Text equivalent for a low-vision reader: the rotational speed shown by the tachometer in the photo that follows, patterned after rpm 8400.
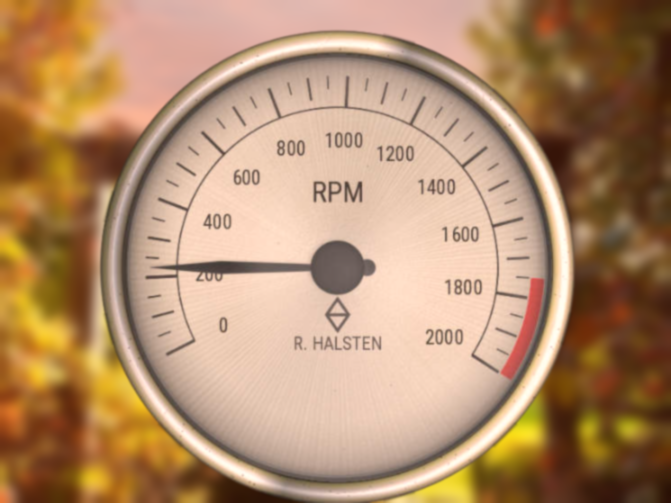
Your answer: rpm 225
